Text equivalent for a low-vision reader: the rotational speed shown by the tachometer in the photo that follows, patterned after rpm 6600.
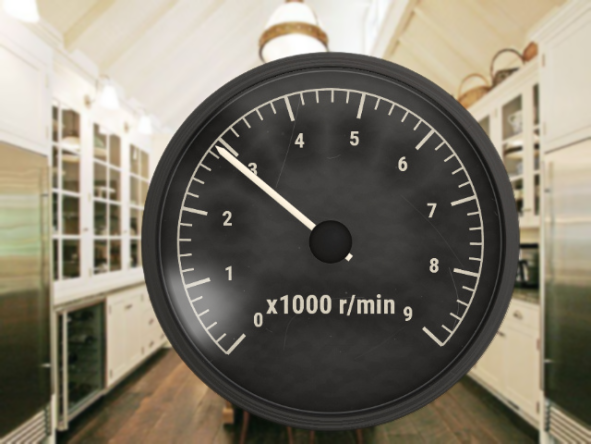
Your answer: rpm 2900
